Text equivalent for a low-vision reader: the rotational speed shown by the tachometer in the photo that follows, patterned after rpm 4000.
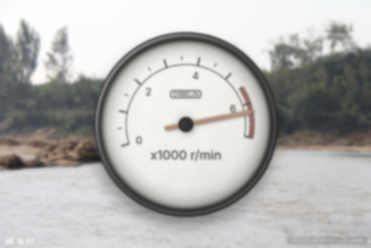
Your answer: rpm 6250
